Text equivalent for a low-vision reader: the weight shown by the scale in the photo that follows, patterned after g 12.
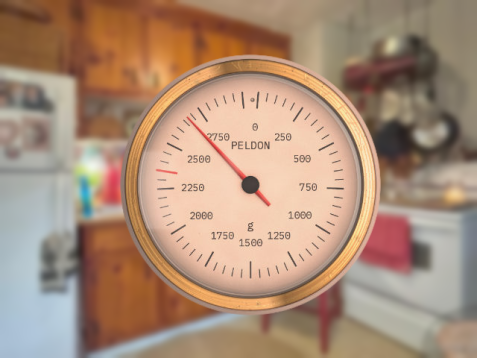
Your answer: g 2675
